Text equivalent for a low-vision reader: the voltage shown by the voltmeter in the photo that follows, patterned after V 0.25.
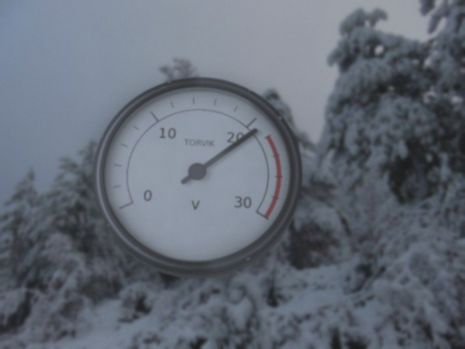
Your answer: V 21
